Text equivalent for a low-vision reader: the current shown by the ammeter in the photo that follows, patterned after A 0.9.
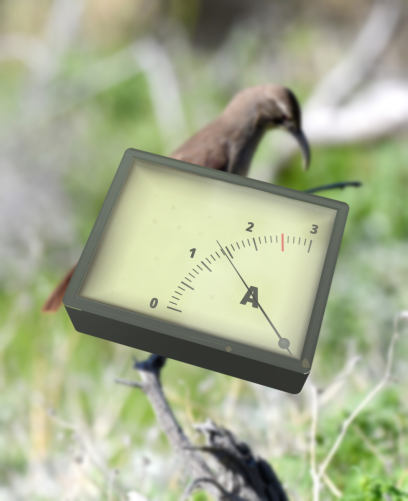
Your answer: A 1.4
